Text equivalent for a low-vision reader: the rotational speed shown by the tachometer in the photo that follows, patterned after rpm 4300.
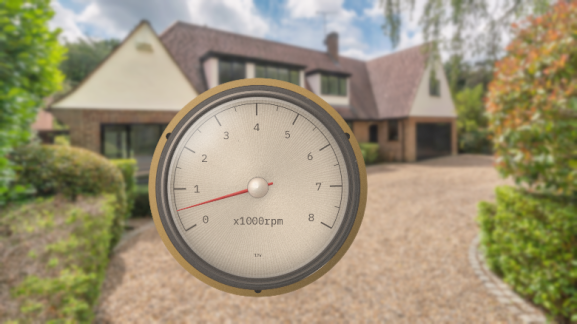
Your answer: rpm 500
